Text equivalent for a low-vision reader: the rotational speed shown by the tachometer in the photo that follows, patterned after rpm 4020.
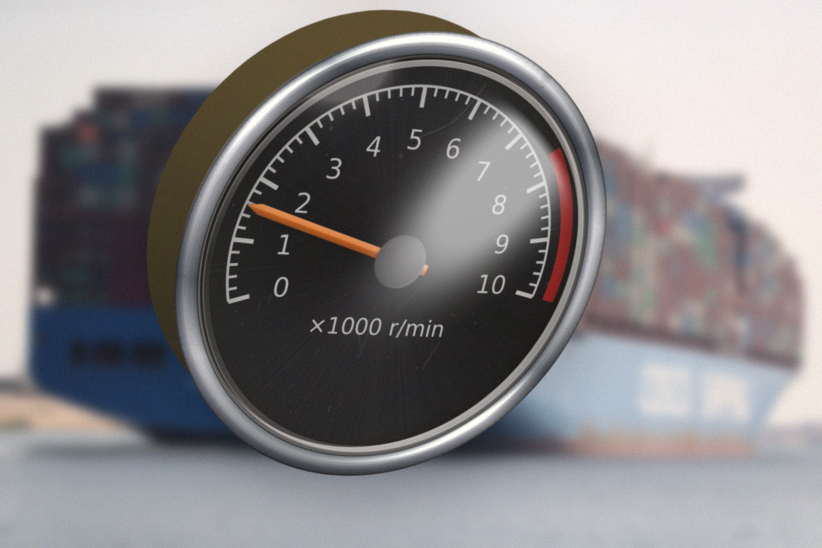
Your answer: rpm 1600
